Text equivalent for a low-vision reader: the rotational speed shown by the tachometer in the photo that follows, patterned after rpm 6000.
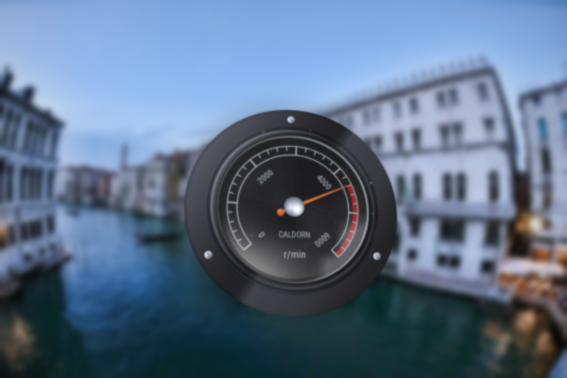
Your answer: rpm 4400
